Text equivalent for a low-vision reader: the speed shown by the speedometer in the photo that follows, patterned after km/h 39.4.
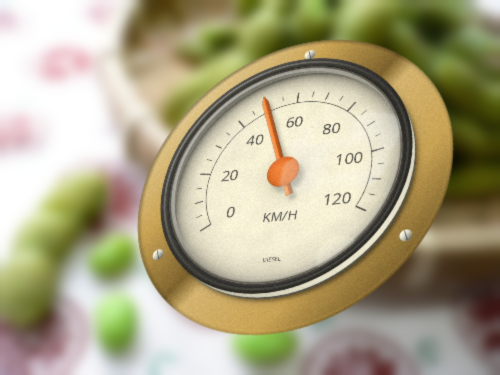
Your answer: km/h 50
